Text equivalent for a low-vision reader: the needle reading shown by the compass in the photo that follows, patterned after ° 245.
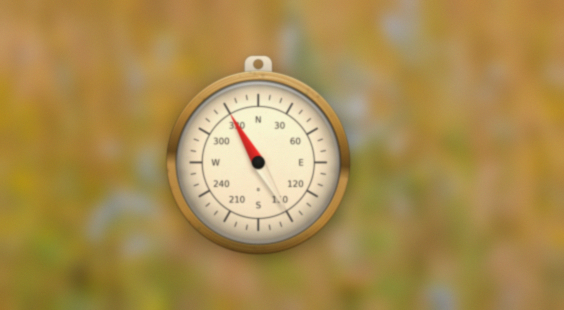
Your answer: ° 330
